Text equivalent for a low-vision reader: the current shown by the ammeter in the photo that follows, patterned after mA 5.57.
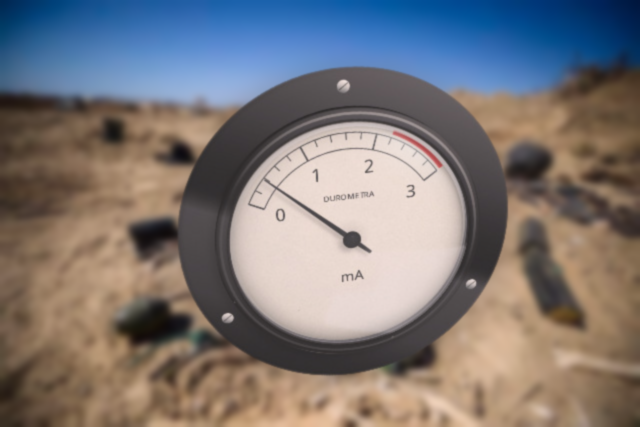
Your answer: mA 0.4
